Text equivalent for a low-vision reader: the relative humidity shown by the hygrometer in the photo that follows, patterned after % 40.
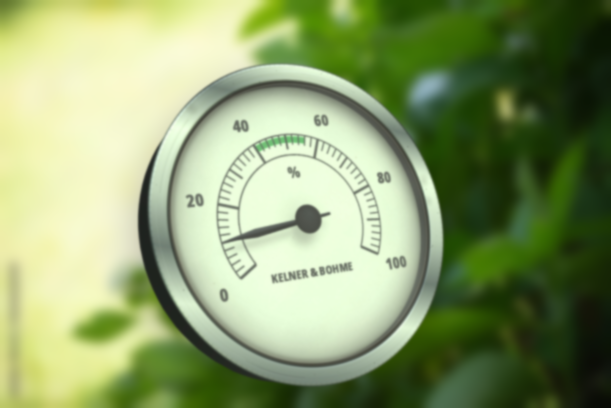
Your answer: % 10
